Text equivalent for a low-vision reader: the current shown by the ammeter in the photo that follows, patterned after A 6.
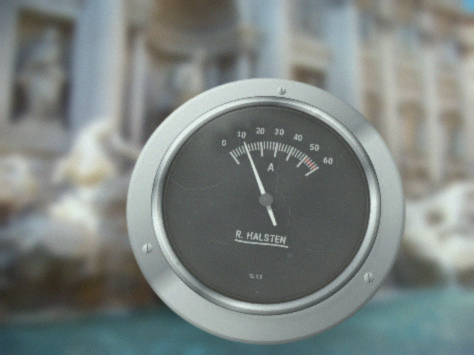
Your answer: A 10
